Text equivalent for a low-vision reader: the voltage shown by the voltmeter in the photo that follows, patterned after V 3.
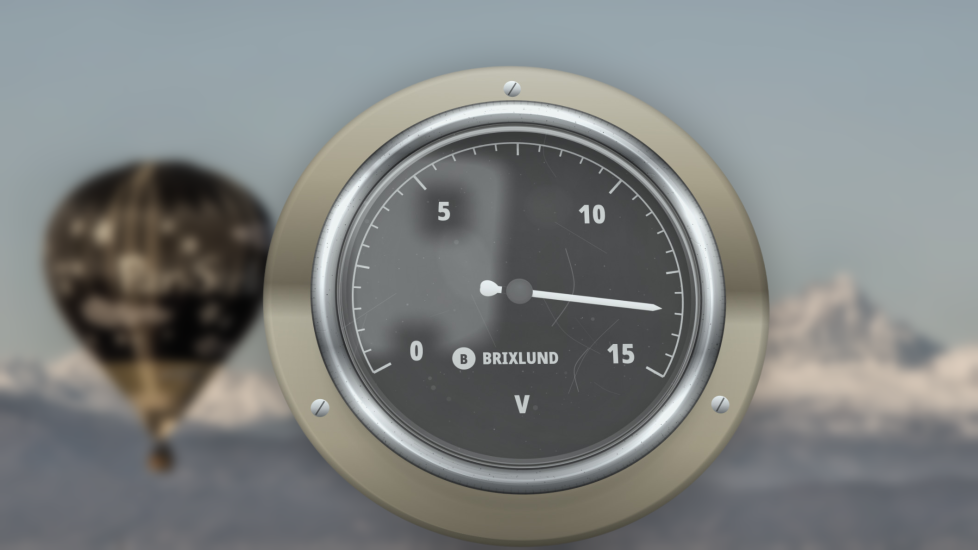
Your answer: V 13.5
